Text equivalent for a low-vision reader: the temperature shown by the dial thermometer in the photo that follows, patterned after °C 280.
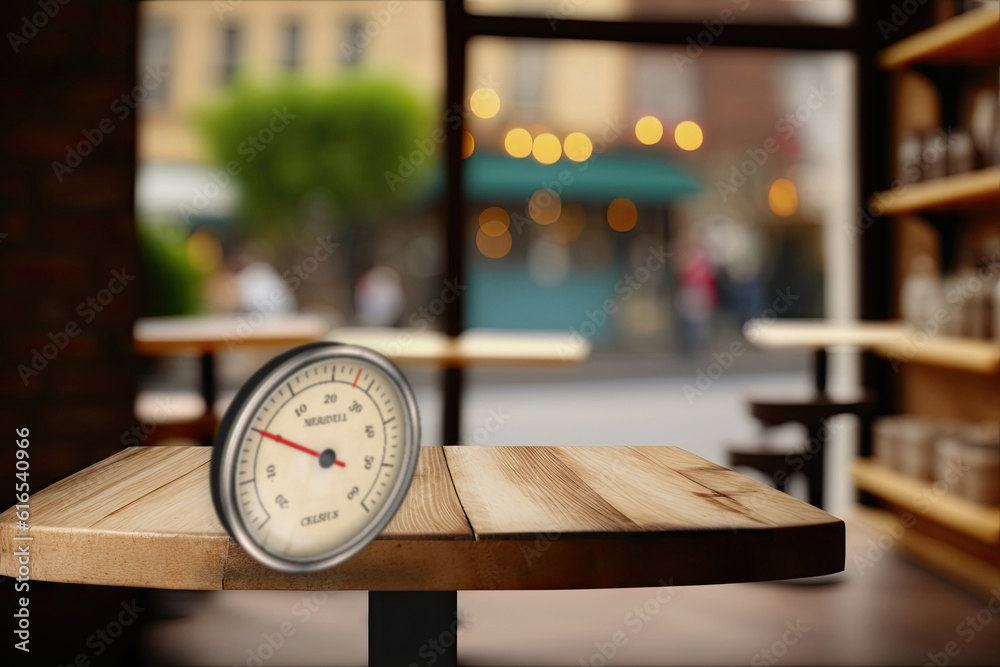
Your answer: °C 0
